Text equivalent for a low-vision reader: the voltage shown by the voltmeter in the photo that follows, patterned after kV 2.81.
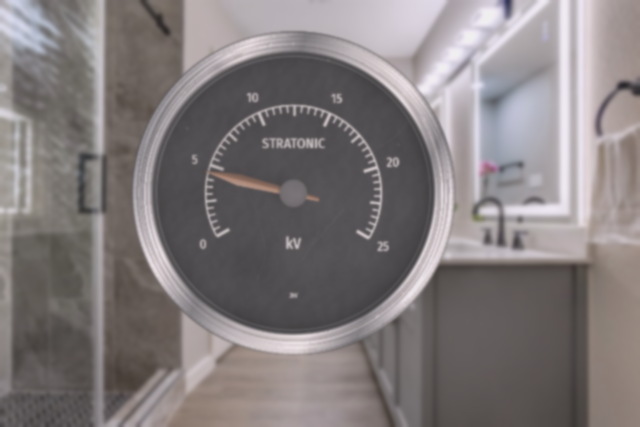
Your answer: kV 4.5
